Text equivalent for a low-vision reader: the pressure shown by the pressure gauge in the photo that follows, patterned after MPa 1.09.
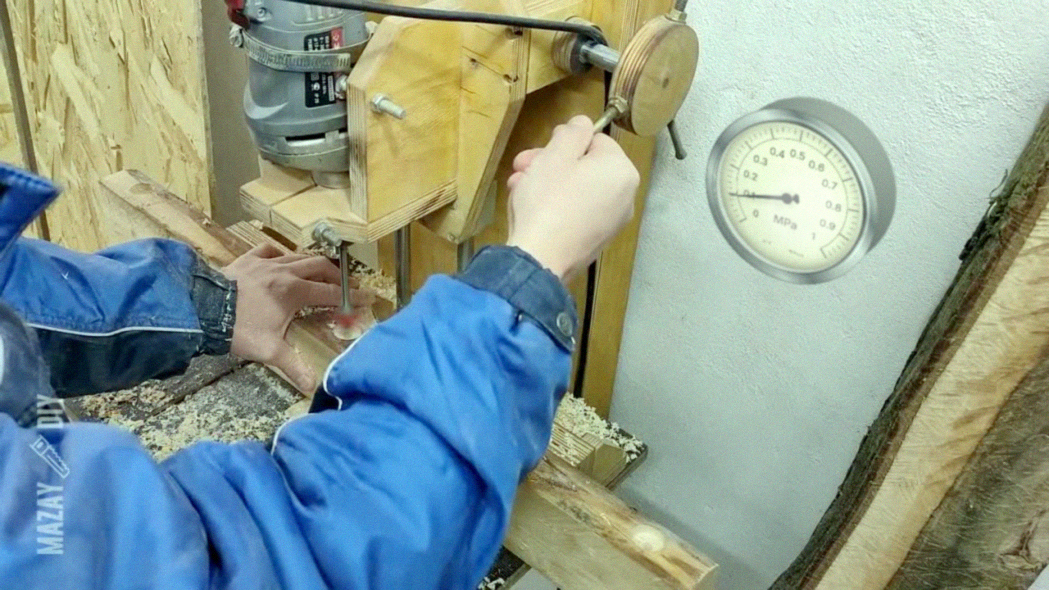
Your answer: MPa 0.1
